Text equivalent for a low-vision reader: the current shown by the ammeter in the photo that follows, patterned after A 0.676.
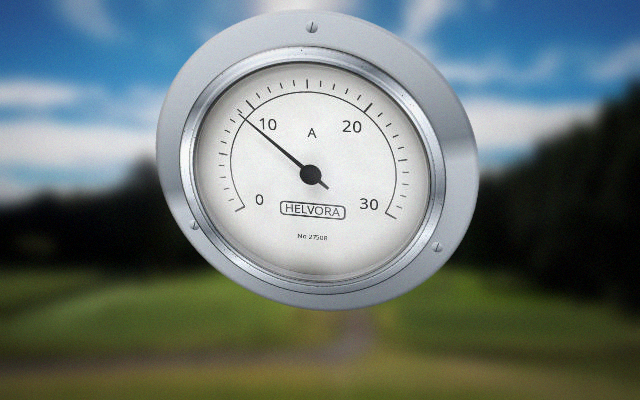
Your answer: A 9
